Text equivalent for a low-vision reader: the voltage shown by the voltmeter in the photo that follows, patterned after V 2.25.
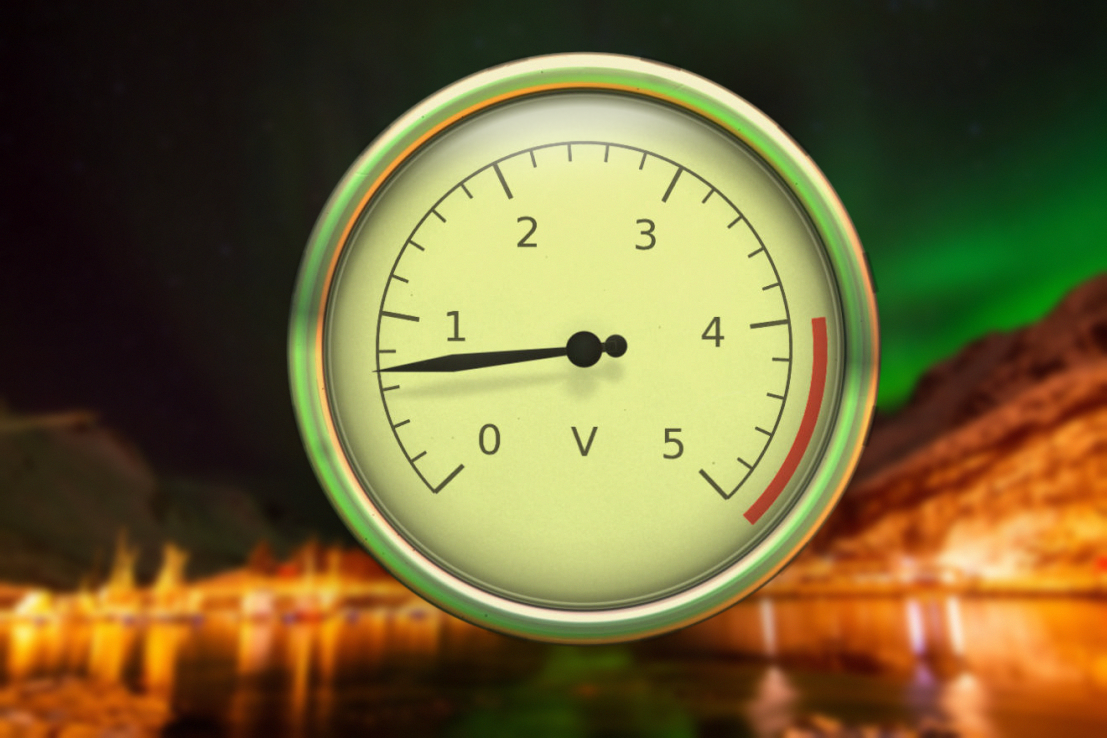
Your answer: V 0.7
